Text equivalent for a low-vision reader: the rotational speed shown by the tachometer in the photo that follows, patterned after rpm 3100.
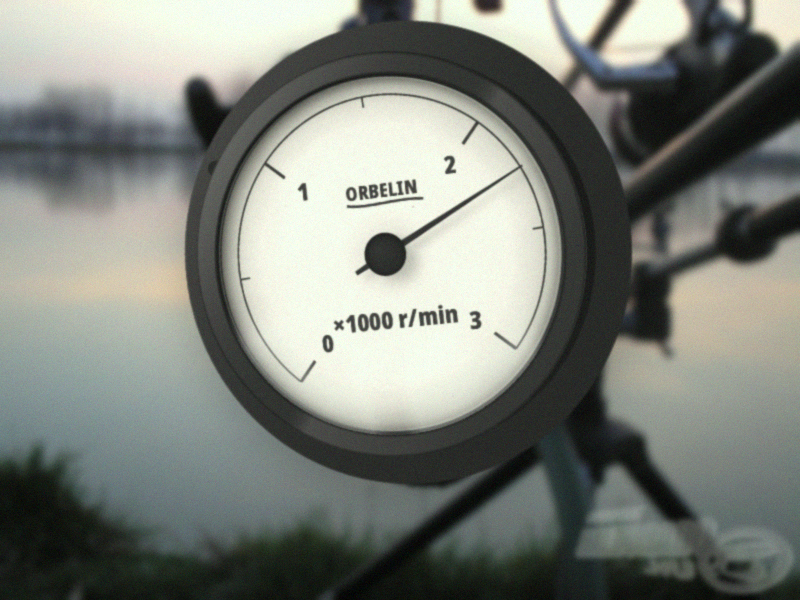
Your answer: rpm 2250
